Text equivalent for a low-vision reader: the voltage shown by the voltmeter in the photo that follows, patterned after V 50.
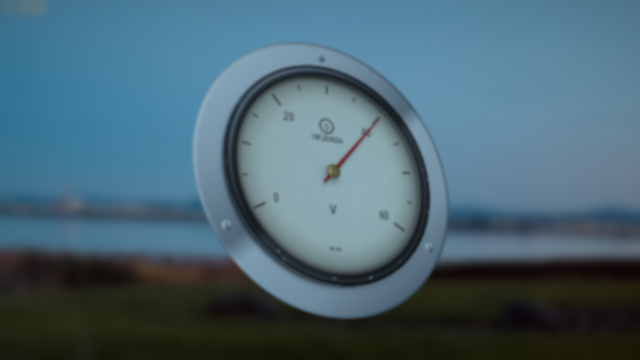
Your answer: V 40
